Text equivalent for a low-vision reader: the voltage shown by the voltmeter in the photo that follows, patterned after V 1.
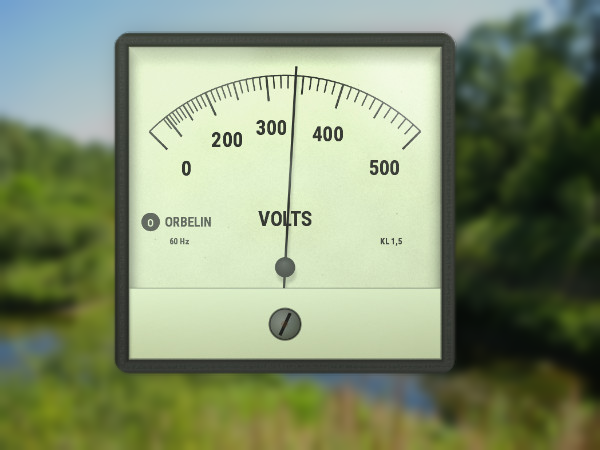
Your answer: V 340
